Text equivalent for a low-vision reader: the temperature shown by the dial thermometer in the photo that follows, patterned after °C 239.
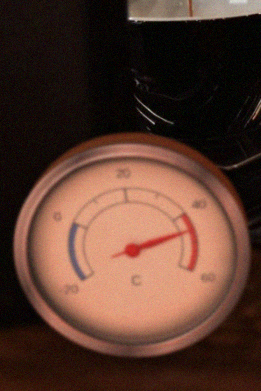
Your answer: °C 45
